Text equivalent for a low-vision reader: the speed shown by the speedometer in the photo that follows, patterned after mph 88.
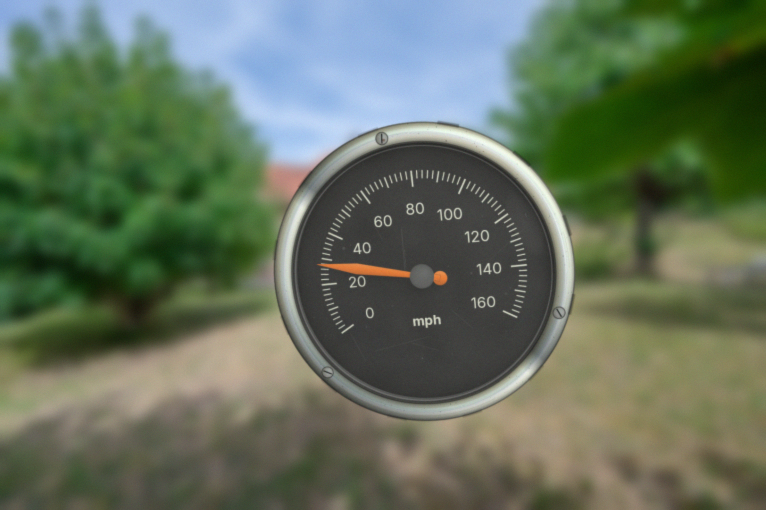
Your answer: mph 28
